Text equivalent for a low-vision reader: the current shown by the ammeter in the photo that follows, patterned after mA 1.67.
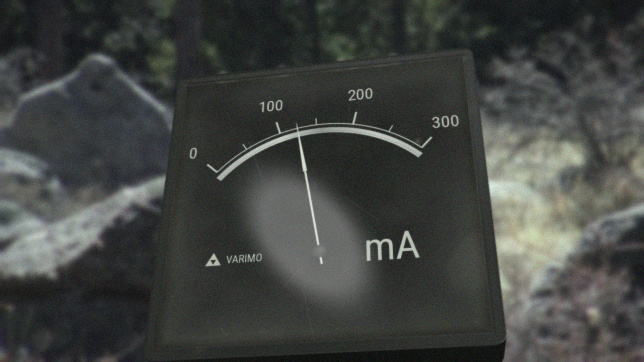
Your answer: mA 125
